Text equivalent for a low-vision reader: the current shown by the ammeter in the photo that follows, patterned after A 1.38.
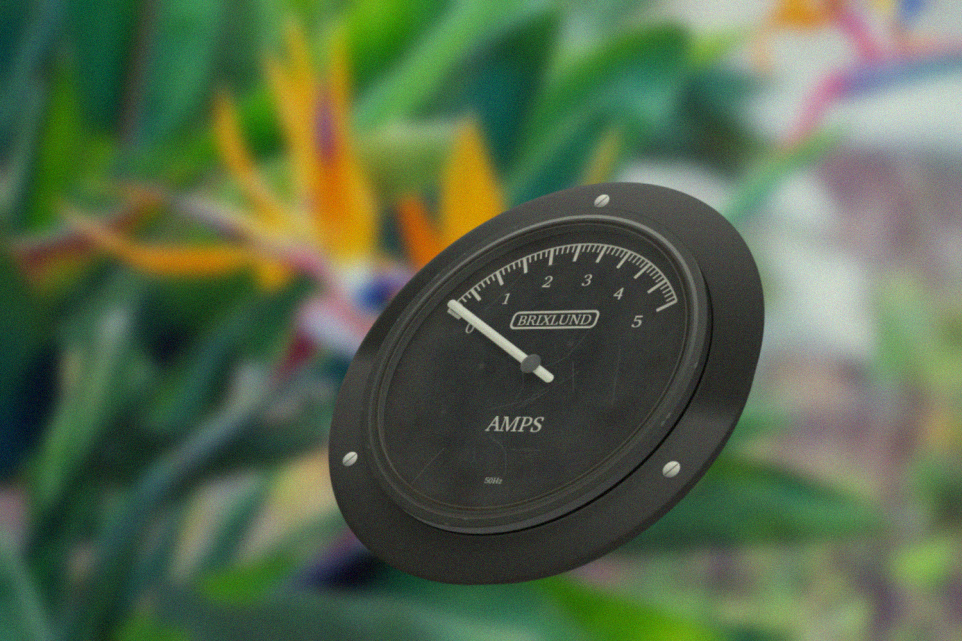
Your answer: A 0.1
